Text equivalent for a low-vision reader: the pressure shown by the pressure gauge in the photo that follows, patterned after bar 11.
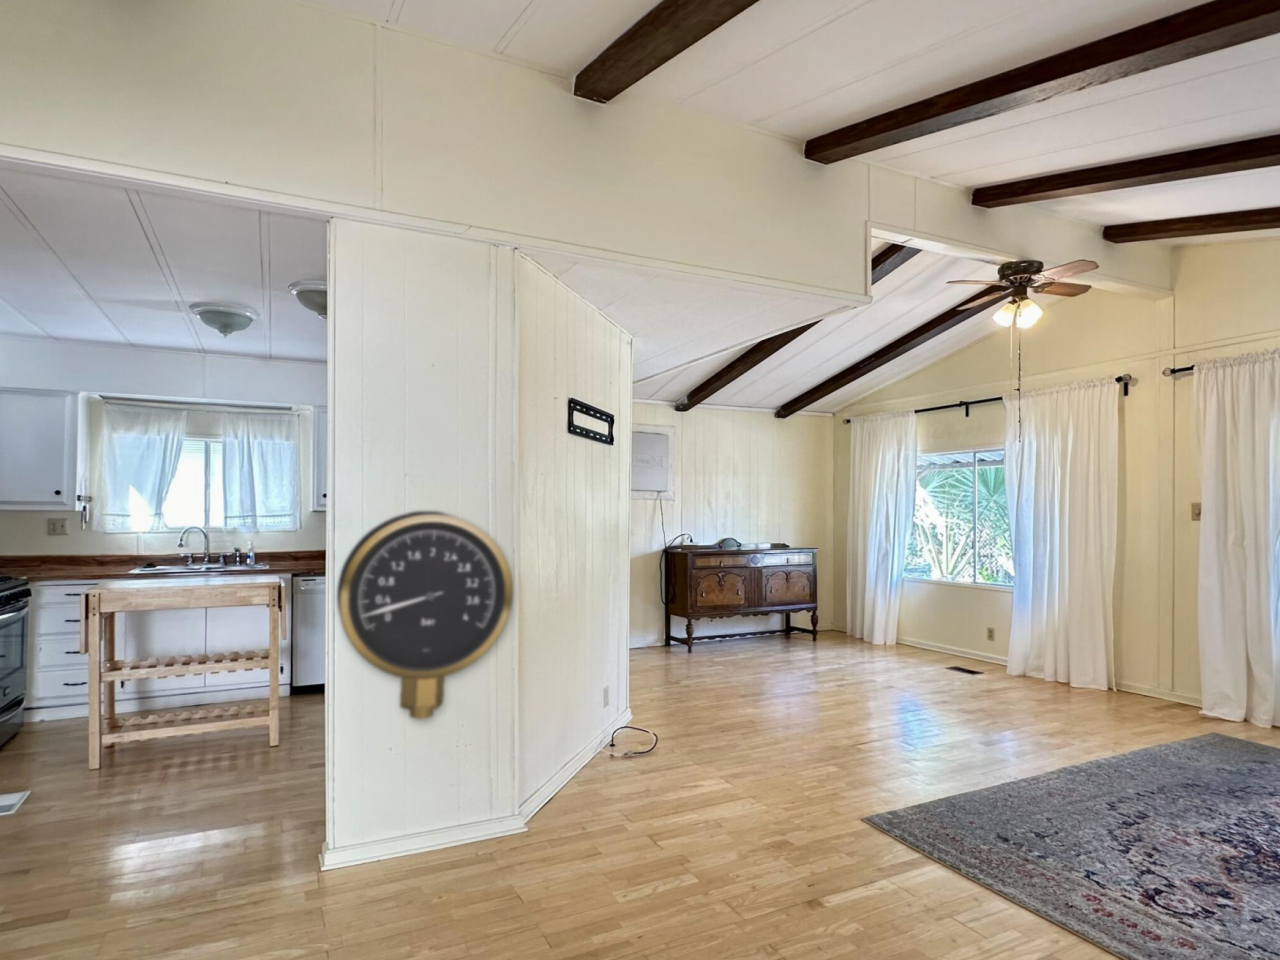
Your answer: bar 0.2
